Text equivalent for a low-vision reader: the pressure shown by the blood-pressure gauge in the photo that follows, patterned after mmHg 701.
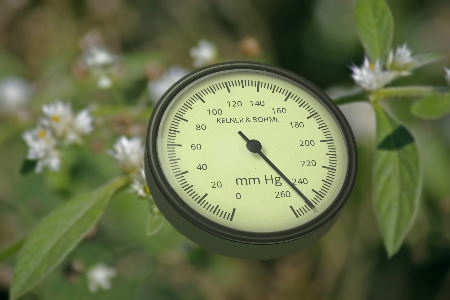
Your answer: mmHg 250
